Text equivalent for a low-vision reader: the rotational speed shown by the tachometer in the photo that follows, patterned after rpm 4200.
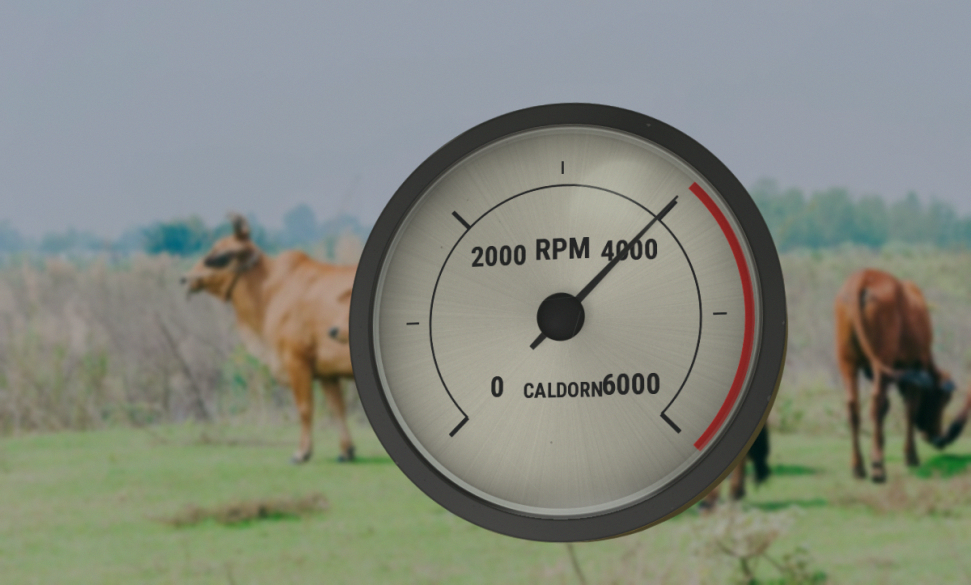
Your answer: rpm 4000
